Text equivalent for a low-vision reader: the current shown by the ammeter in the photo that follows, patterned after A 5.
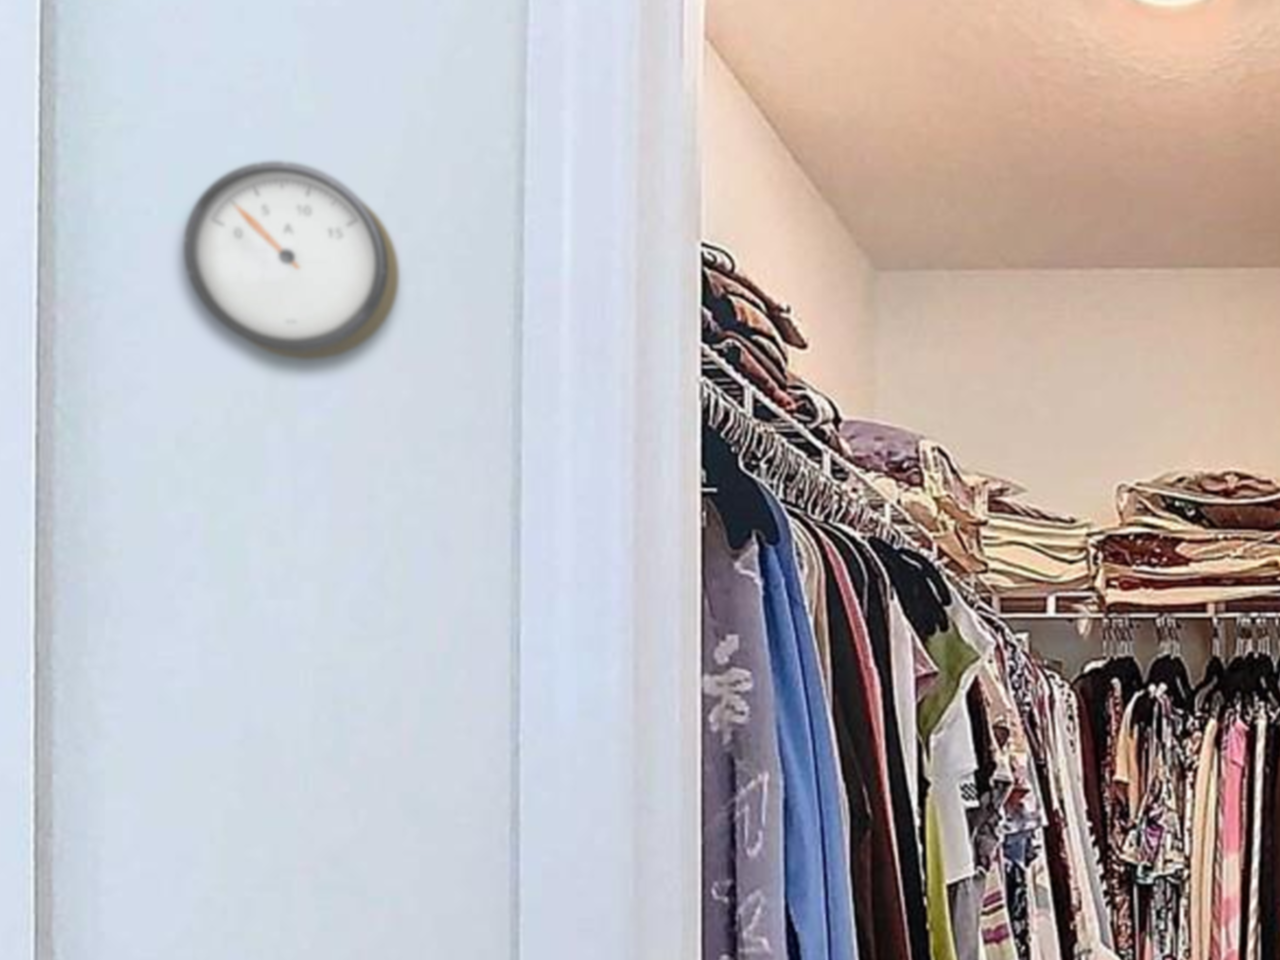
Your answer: A 2.5
